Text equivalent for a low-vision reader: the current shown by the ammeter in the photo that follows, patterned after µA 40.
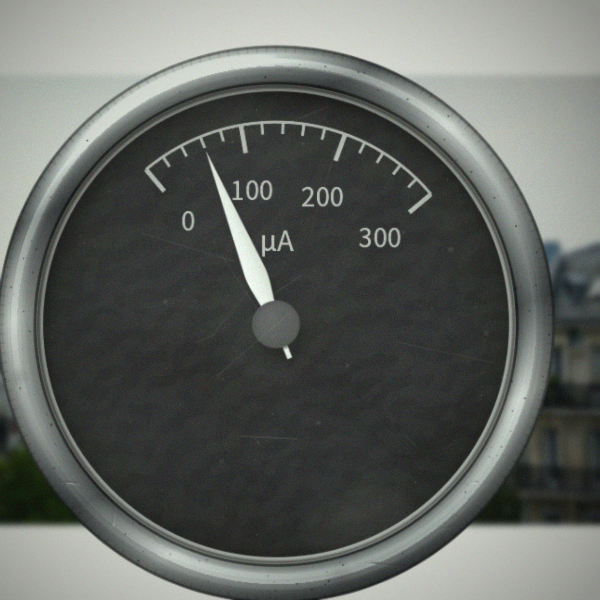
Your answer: µA 60
